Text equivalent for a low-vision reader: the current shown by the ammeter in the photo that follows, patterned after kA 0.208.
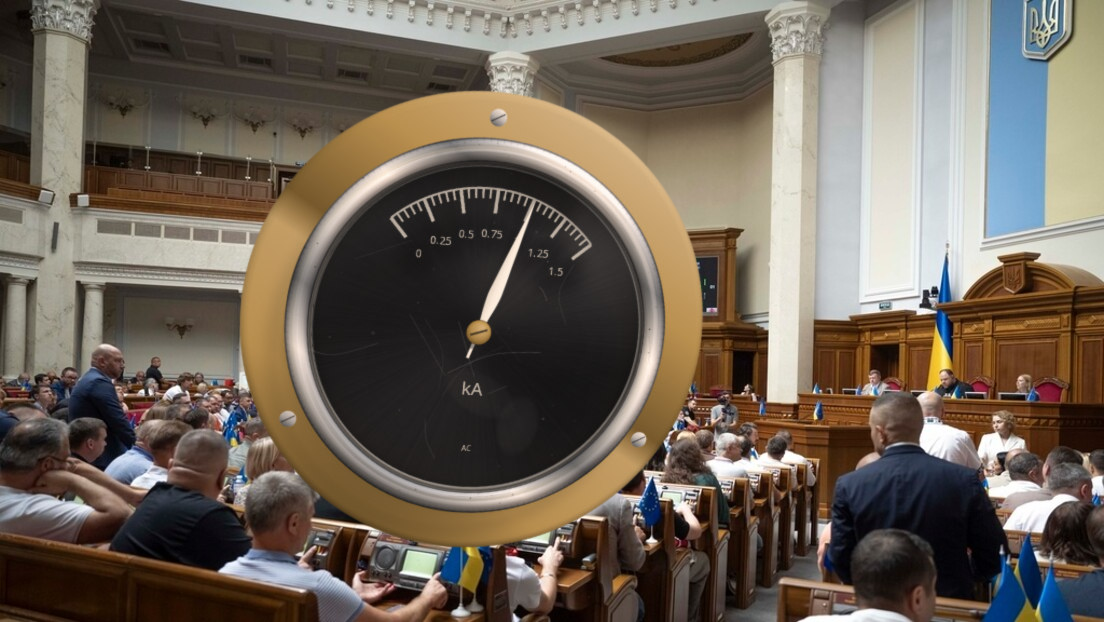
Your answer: kA 1
